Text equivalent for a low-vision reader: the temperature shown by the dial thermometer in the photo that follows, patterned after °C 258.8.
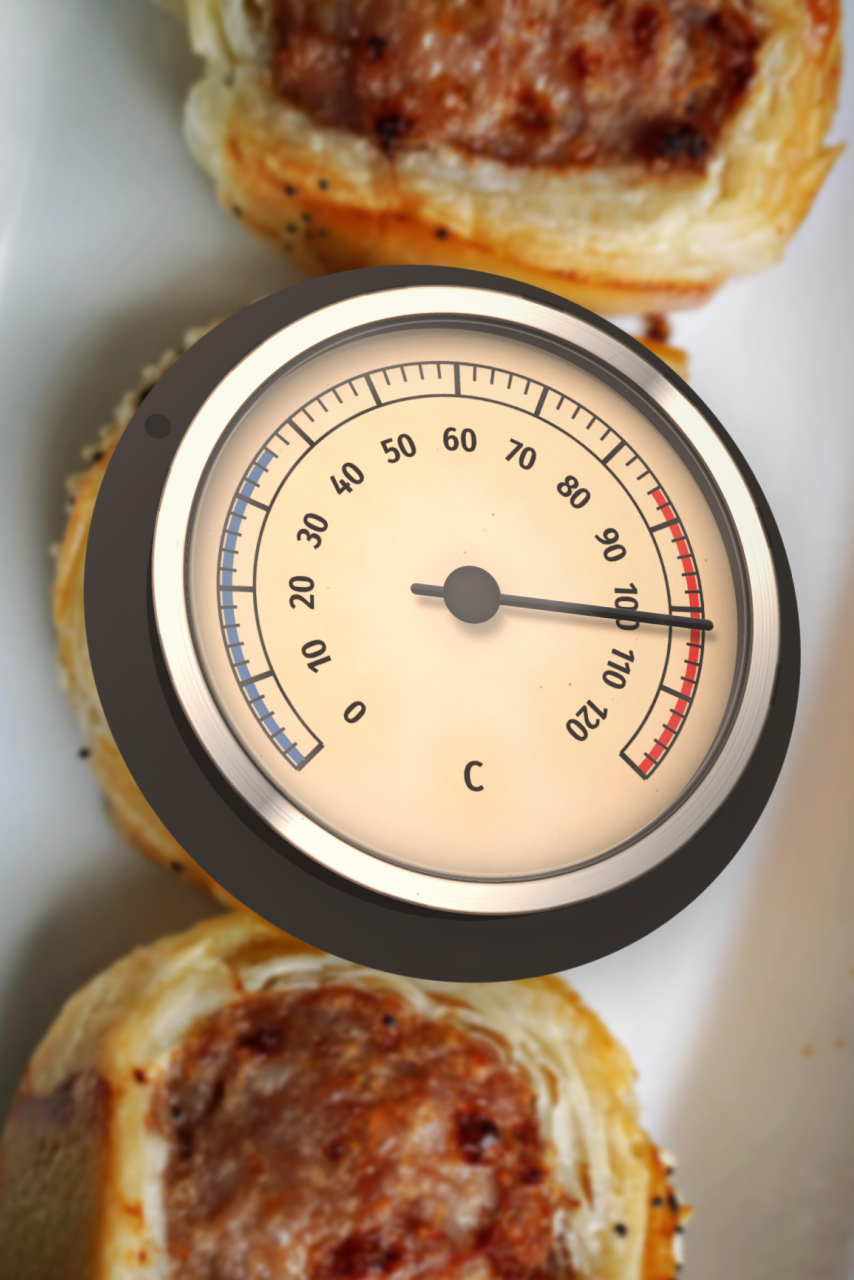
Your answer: °C 102
